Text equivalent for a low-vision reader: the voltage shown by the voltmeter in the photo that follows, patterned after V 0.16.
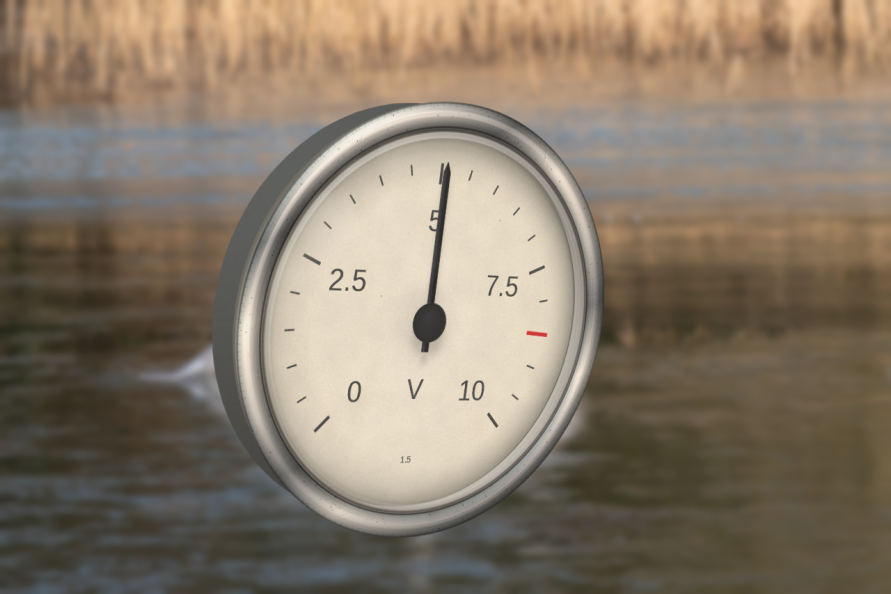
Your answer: V 5
